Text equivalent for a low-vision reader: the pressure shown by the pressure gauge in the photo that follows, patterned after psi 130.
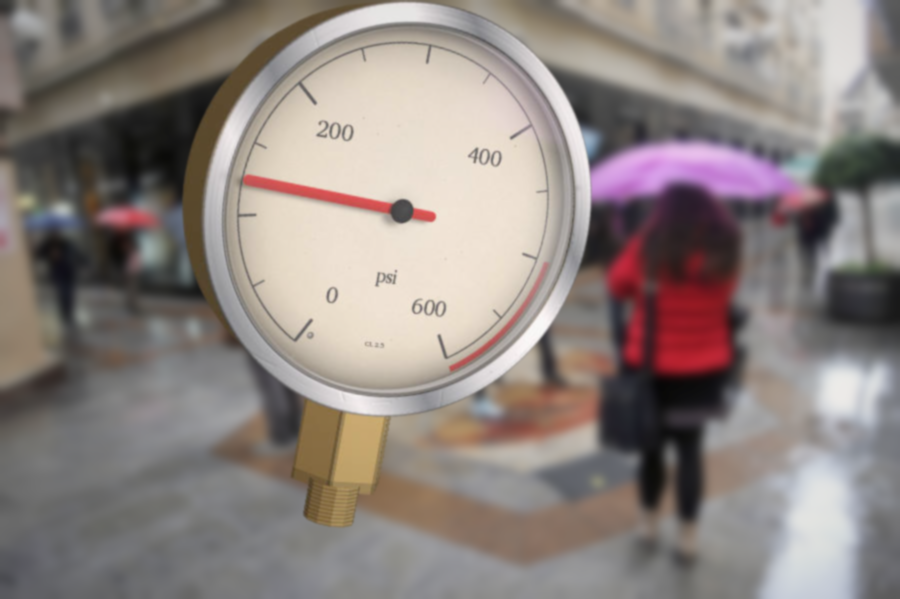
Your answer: psi 125
